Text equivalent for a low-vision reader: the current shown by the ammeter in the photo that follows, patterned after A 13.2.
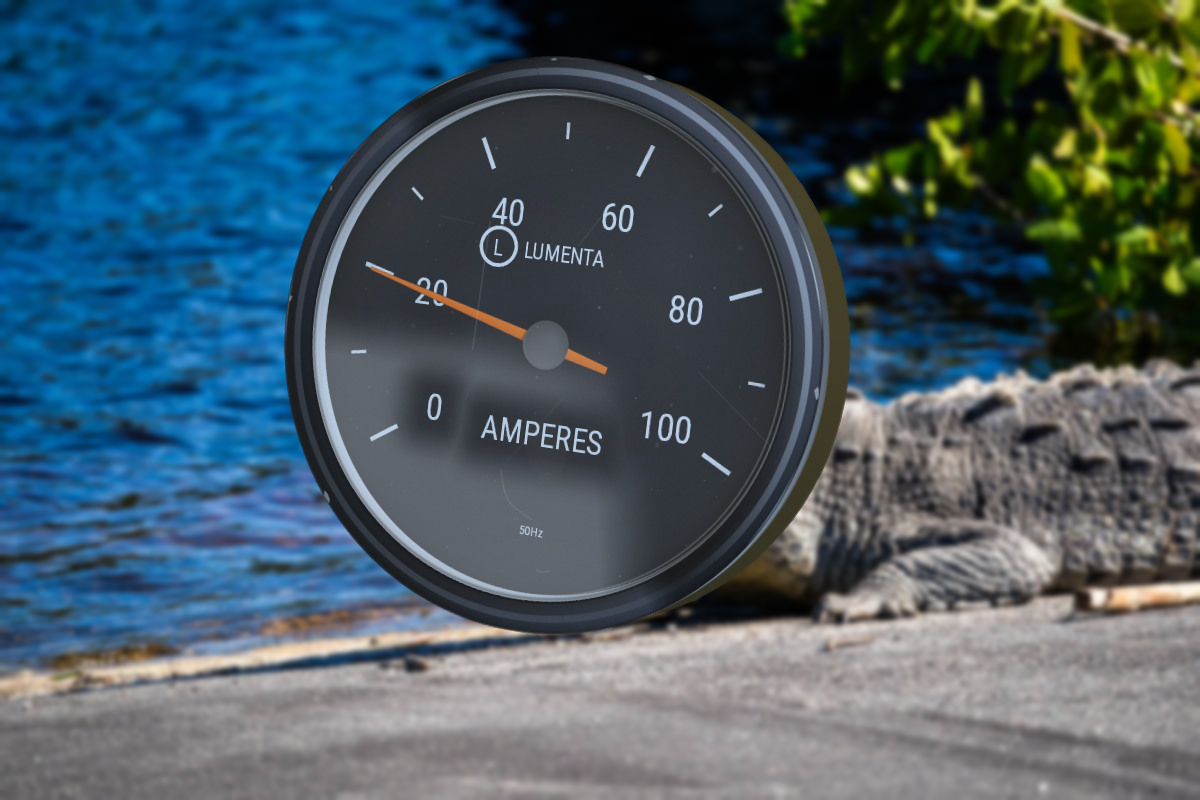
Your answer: A 20
